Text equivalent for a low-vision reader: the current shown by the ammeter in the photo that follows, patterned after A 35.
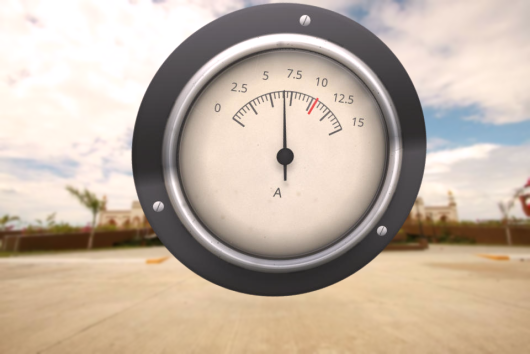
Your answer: A 6.5
